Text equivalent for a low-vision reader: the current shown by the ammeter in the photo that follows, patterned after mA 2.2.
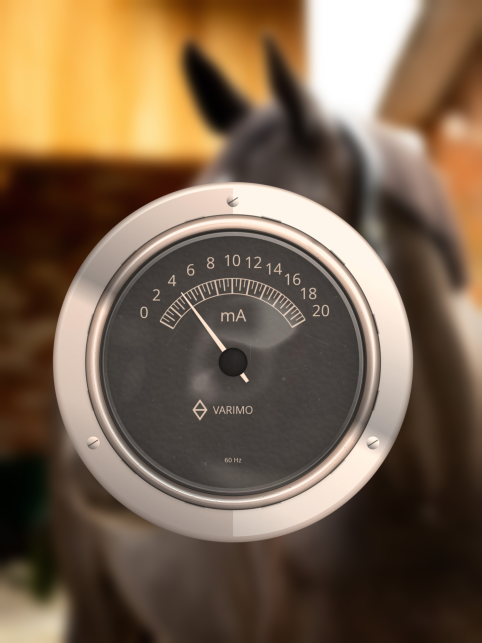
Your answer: mA 4
